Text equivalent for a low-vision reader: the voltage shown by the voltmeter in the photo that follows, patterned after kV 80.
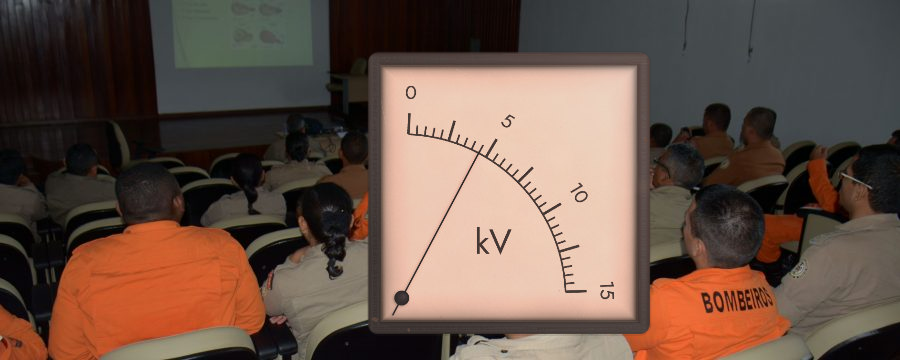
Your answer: kV 4.5
